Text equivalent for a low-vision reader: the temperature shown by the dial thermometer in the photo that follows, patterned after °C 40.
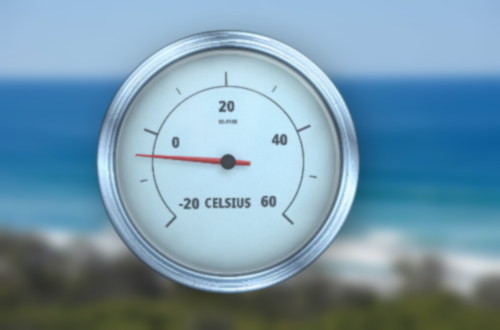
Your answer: °C -5
